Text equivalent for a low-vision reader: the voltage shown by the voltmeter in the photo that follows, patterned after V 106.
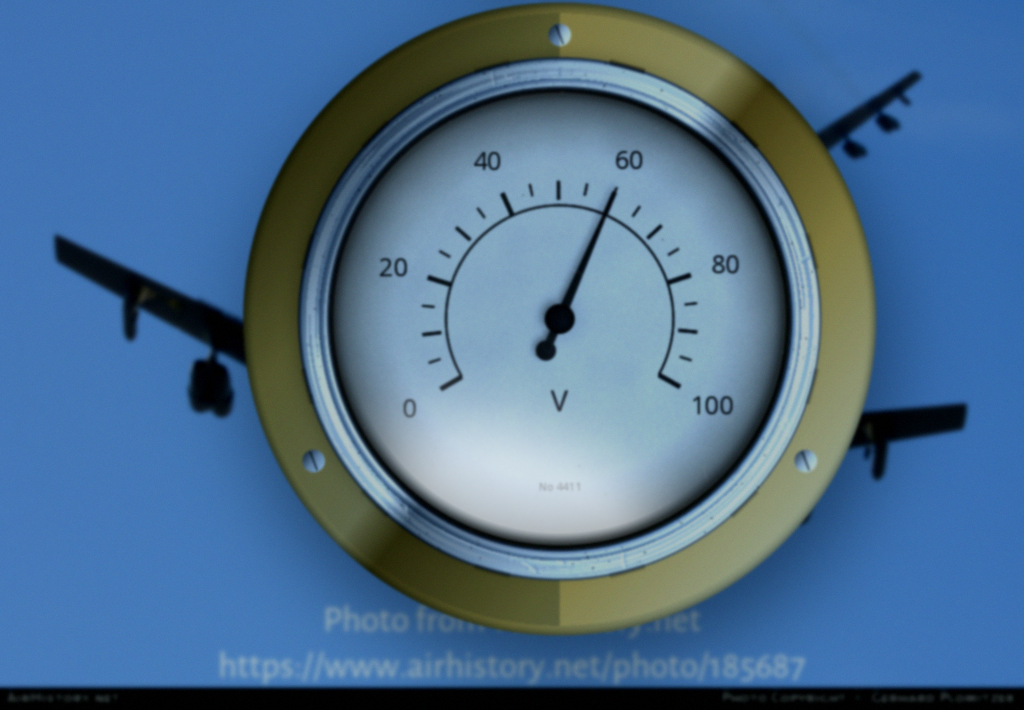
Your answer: V 60
